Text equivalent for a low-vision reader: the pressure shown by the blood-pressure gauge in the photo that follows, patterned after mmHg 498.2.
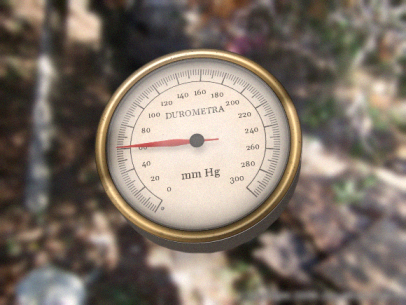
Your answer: mmHg 60
